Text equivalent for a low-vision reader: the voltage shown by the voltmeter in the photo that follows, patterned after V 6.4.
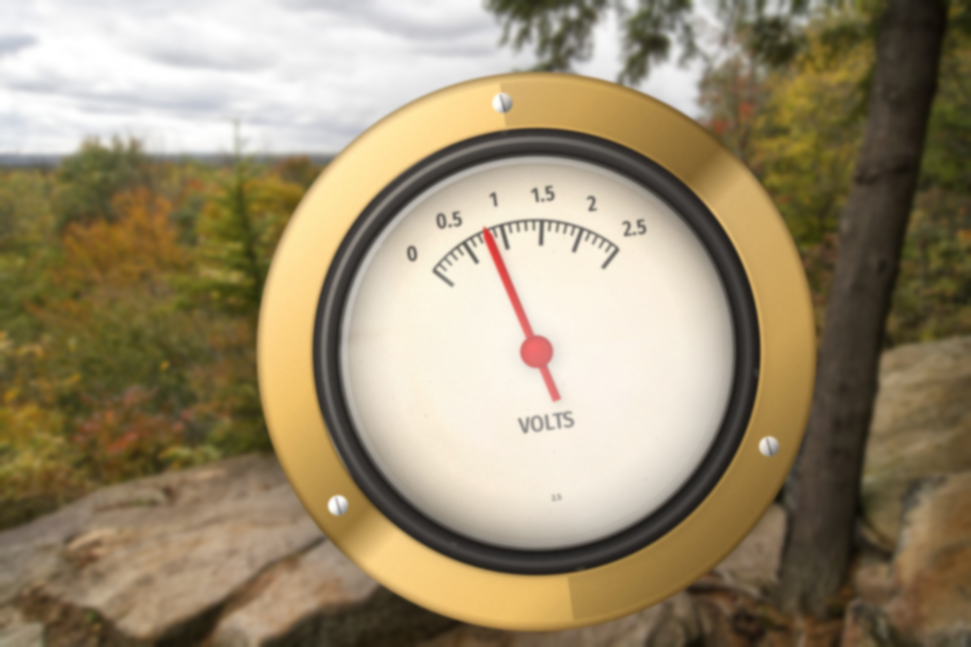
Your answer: V 0.8
